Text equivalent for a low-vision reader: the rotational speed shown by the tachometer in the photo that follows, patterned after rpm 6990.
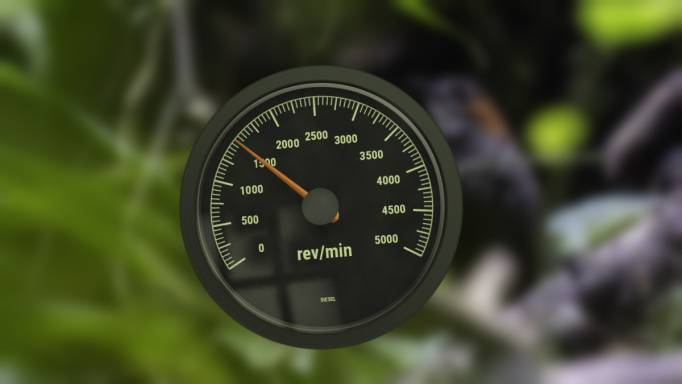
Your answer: rpm 1500
